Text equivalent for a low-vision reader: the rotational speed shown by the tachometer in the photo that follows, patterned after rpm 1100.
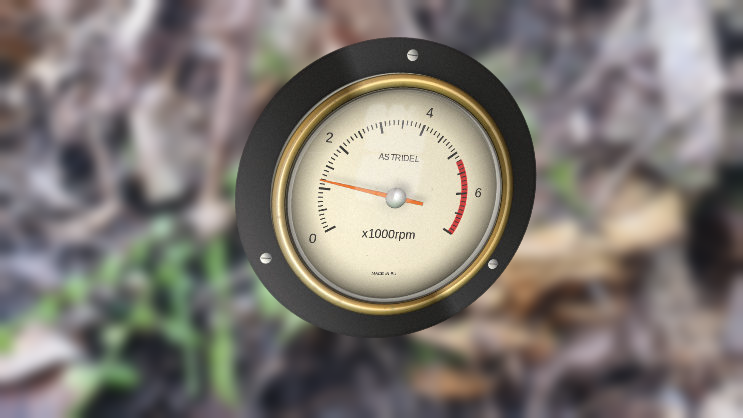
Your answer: rpm 1200
